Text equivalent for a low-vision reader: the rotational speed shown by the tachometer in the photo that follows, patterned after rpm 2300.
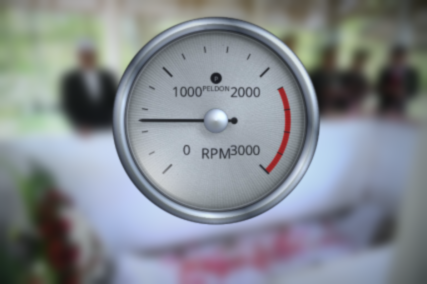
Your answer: rpm 500
